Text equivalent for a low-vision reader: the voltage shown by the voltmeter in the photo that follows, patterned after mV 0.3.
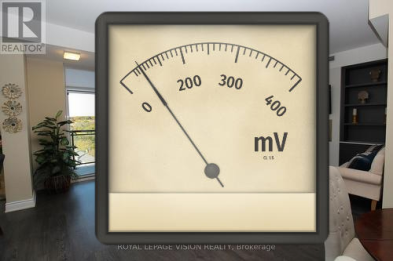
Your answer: mV 100
